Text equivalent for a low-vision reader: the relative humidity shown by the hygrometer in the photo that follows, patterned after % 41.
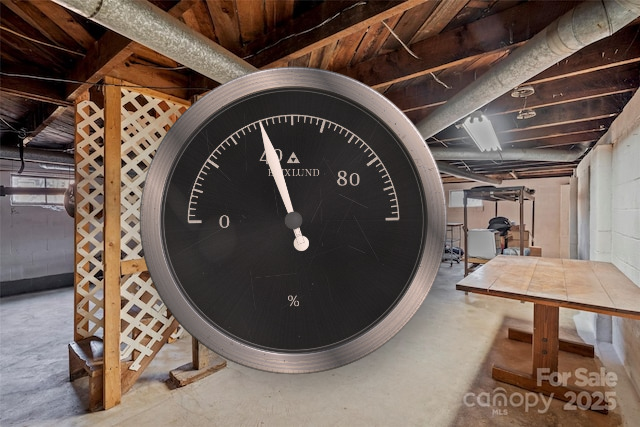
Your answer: % 40
